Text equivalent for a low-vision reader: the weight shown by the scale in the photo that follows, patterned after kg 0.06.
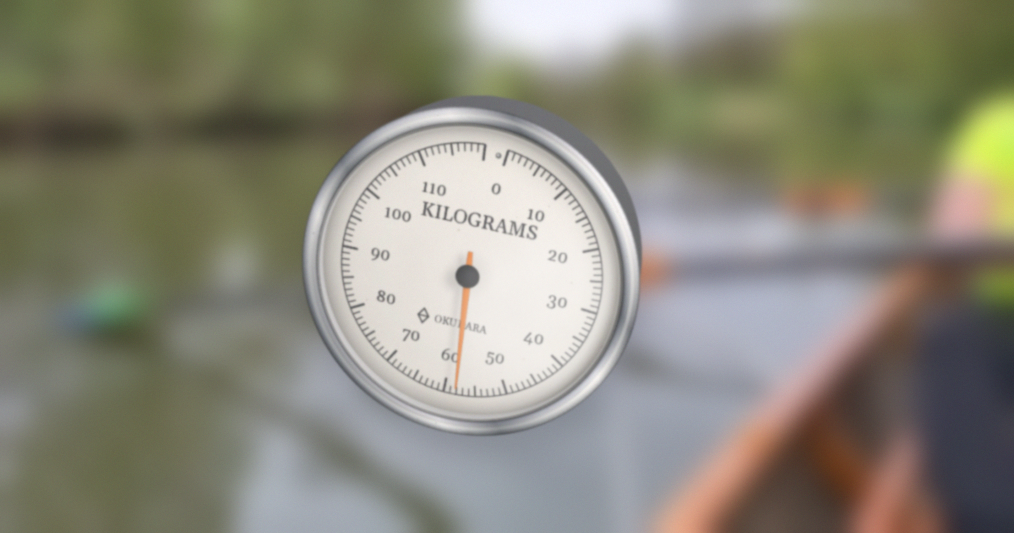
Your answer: kg 58
